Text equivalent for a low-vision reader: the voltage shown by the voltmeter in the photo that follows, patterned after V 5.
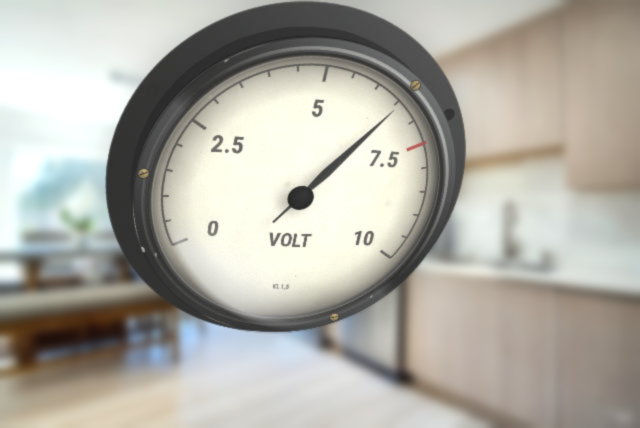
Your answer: V 6.5
